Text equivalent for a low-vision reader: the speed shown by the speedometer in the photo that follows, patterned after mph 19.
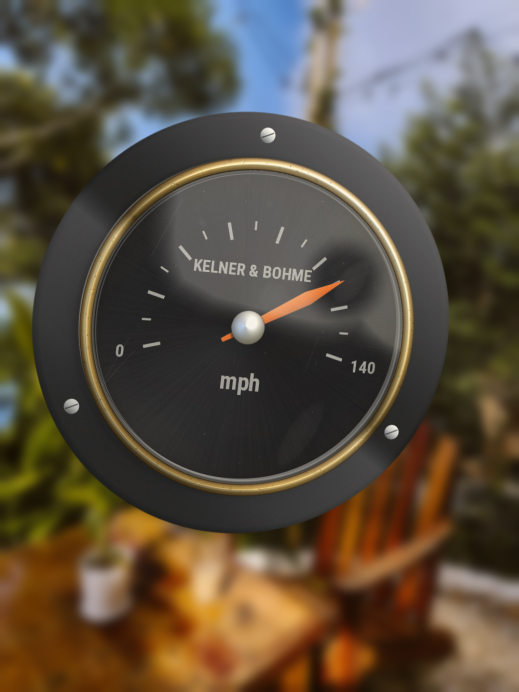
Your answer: mph 110
